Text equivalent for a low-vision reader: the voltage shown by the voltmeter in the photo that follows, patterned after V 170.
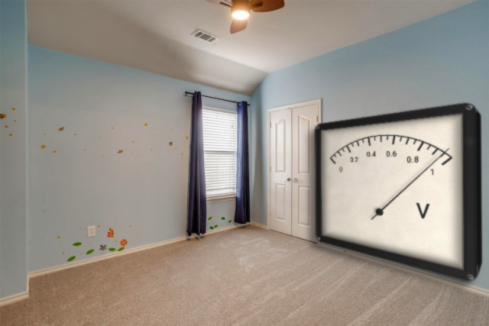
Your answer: V 0.95
